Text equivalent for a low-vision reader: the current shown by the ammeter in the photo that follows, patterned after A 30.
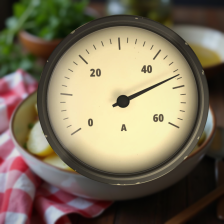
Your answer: A 47
